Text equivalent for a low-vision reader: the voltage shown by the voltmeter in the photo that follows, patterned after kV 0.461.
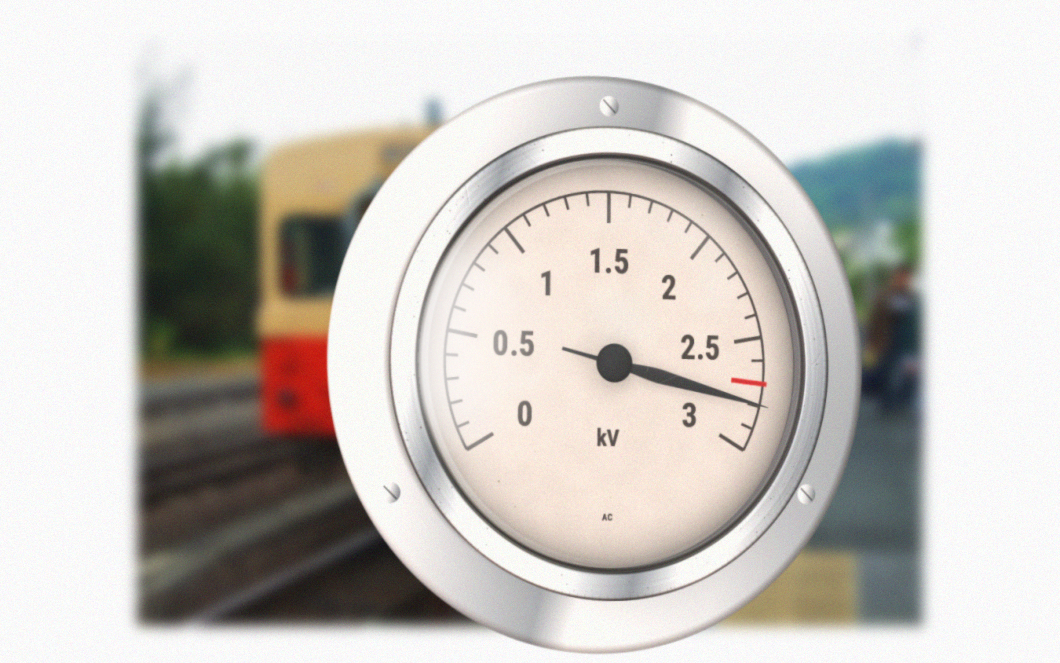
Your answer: kV 2.8
